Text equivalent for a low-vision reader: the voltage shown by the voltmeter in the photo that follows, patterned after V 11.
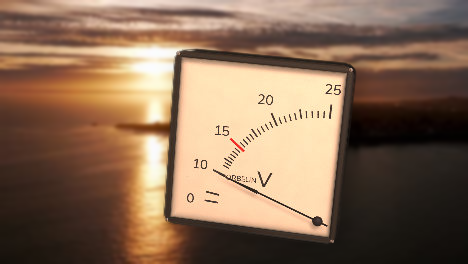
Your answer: V 10
